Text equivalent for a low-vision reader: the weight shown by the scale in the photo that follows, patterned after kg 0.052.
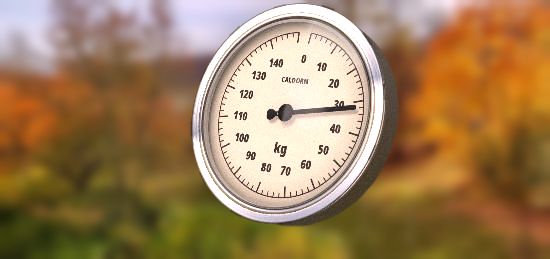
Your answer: kg 32
